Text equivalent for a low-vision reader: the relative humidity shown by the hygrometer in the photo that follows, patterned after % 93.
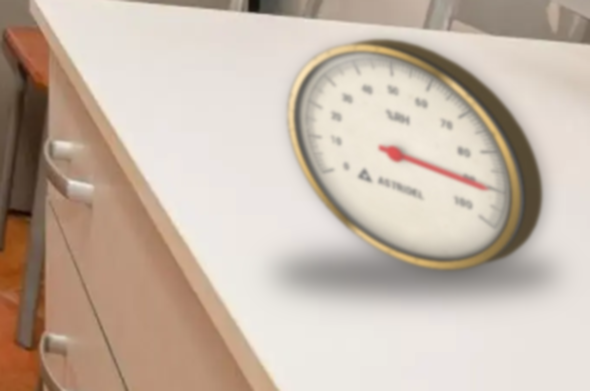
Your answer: % 90
